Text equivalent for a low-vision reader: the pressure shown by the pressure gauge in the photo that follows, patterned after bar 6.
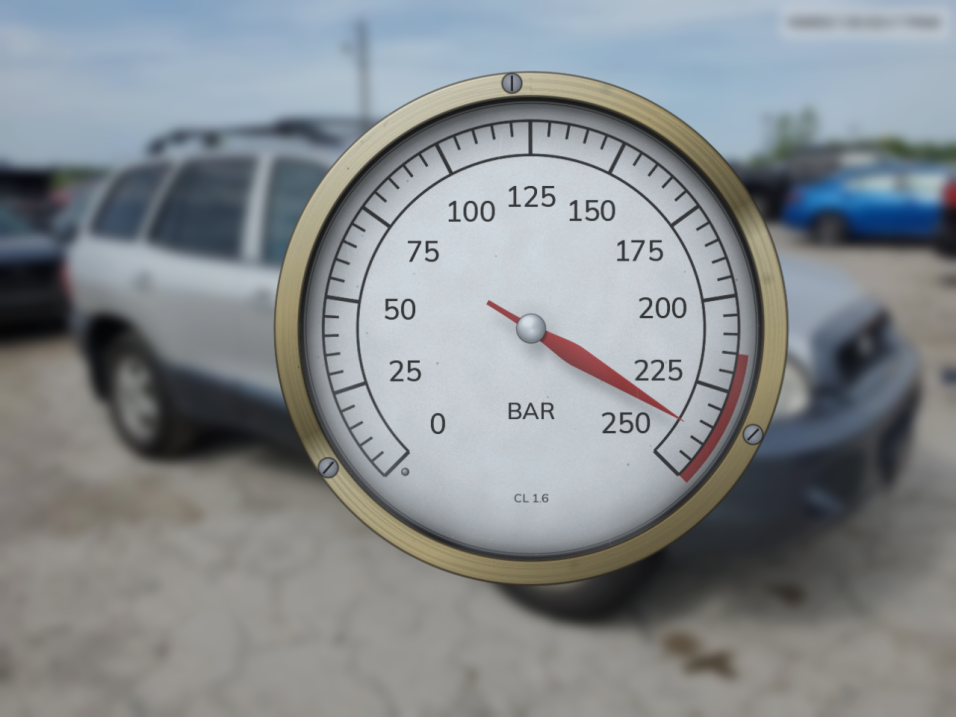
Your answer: bar 237.5
